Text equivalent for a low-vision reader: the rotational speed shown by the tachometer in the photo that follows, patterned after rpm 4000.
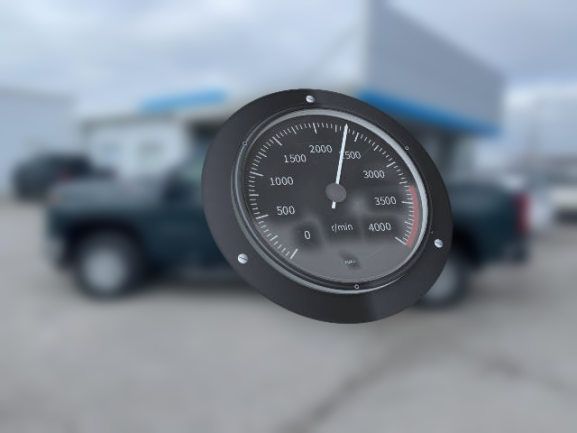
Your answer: rpm 2350
